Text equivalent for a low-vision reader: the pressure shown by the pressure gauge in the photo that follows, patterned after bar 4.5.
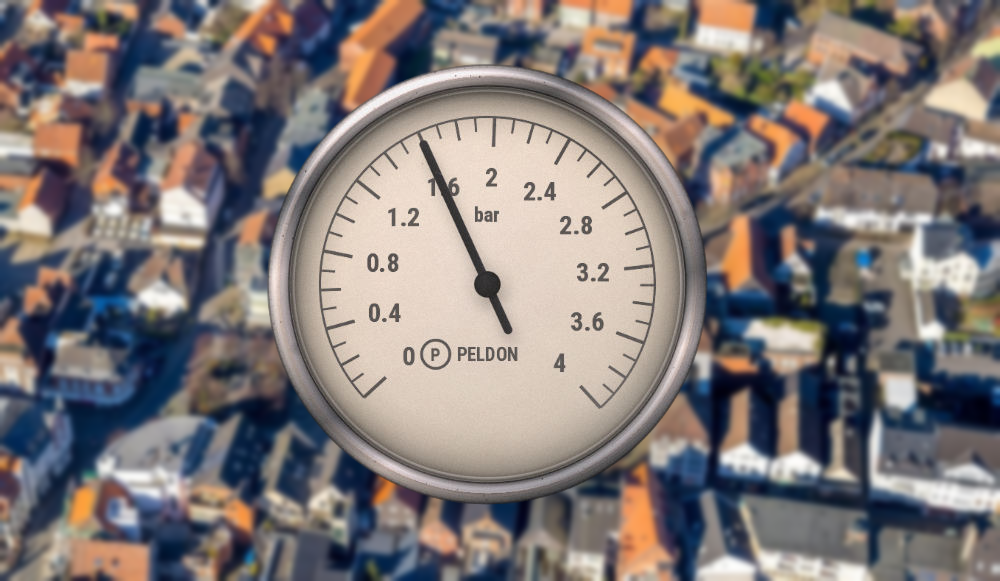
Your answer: bar 1.6
